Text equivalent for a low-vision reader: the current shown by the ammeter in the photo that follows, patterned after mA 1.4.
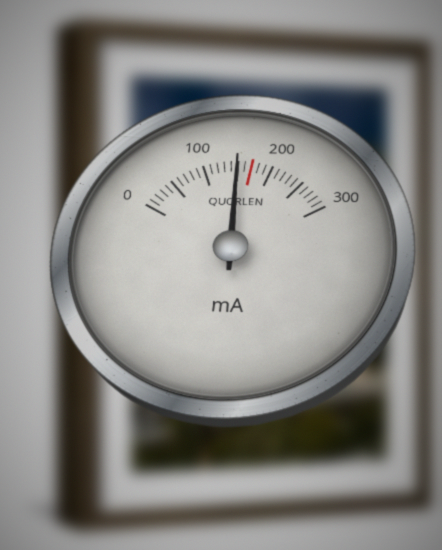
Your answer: mA 150
